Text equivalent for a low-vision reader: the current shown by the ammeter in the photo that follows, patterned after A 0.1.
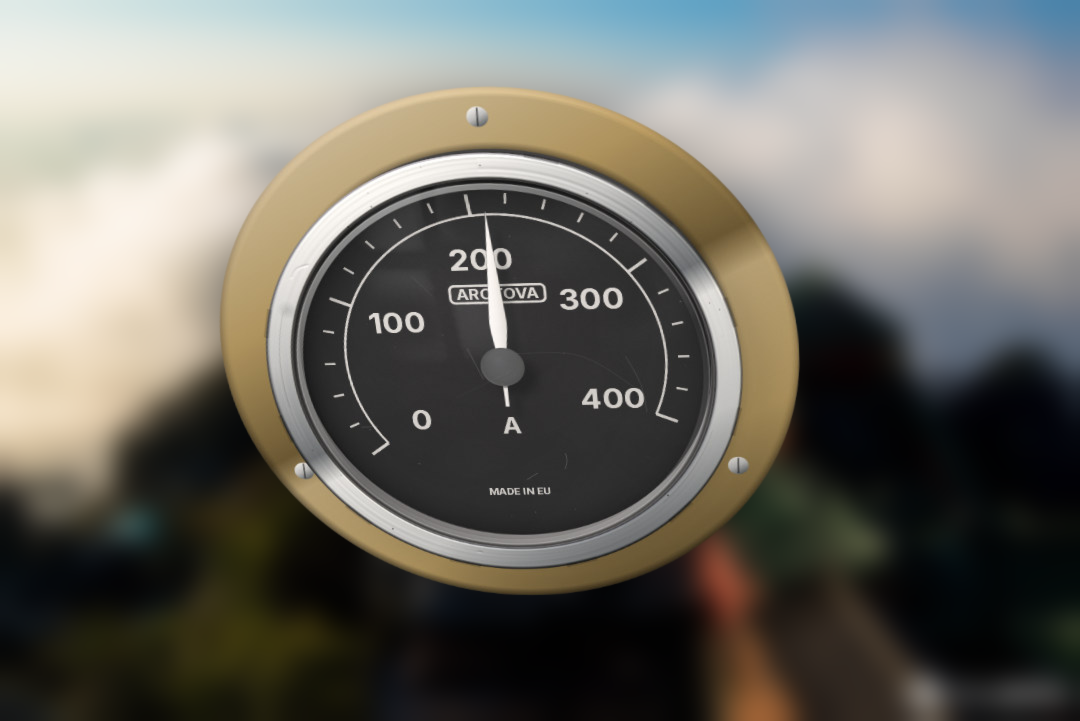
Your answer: A 210
